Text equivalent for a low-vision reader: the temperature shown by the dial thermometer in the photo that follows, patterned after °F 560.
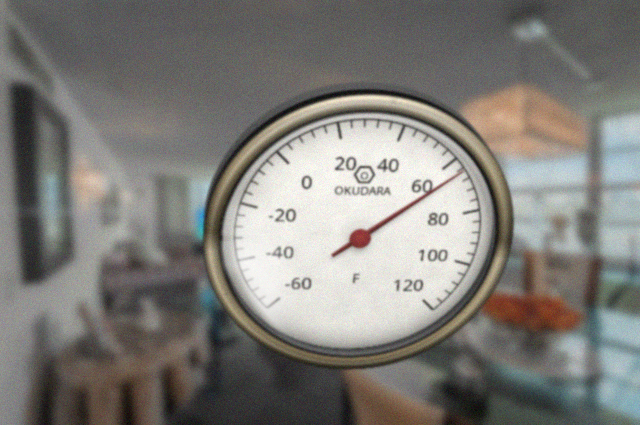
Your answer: °F 64
